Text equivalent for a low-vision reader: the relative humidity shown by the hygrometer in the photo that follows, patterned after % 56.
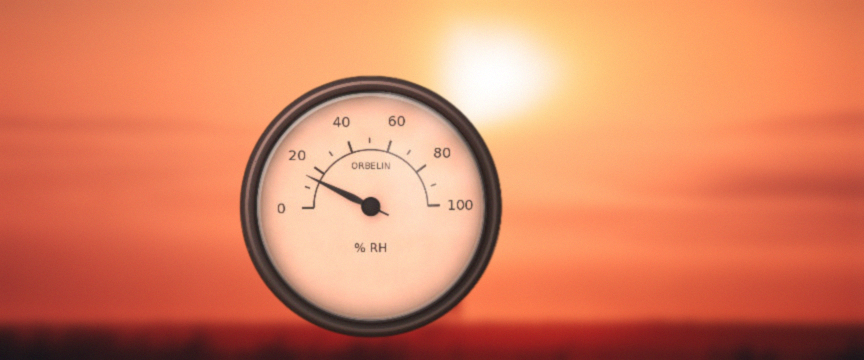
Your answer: % 15
